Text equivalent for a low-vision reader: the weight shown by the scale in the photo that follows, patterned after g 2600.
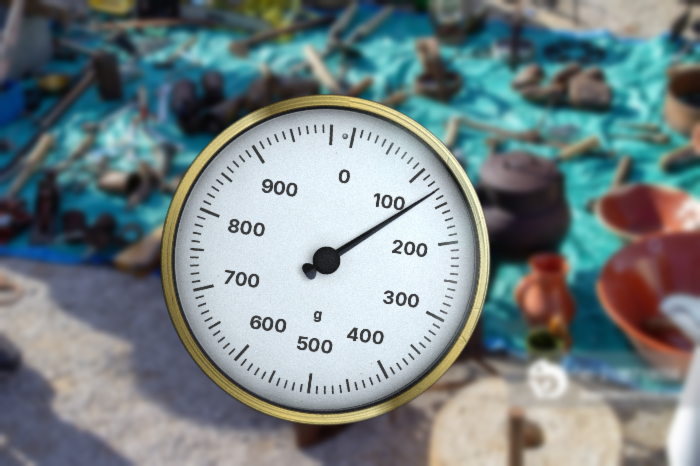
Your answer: g 130
